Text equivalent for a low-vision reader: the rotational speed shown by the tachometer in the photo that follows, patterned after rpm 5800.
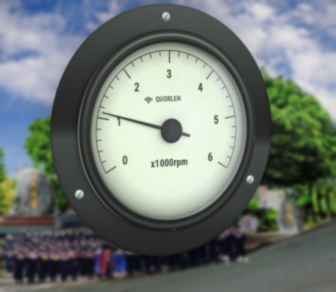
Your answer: rpm 1100
